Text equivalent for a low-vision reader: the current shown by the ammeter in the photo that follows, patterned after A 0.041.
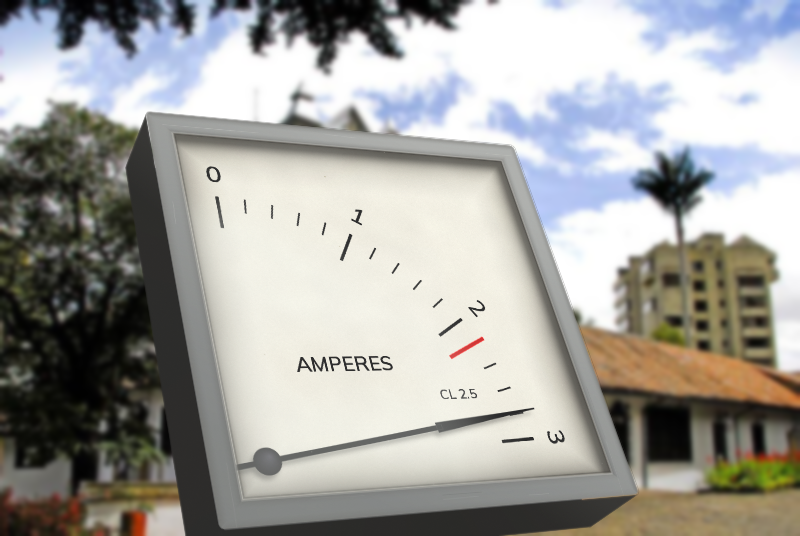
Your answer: A 2.8
